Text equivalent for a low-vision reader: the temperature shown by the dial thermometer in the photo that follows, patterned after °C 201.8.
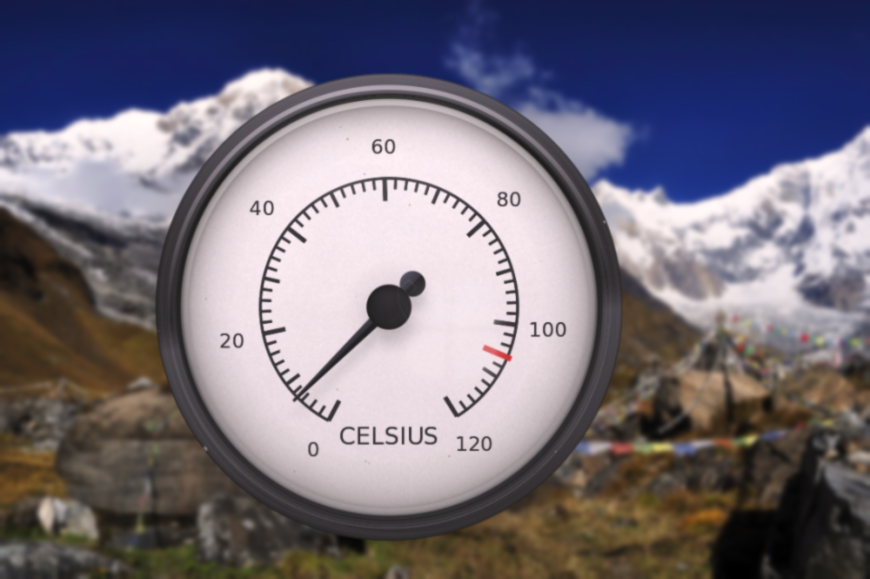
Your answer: °C 7
